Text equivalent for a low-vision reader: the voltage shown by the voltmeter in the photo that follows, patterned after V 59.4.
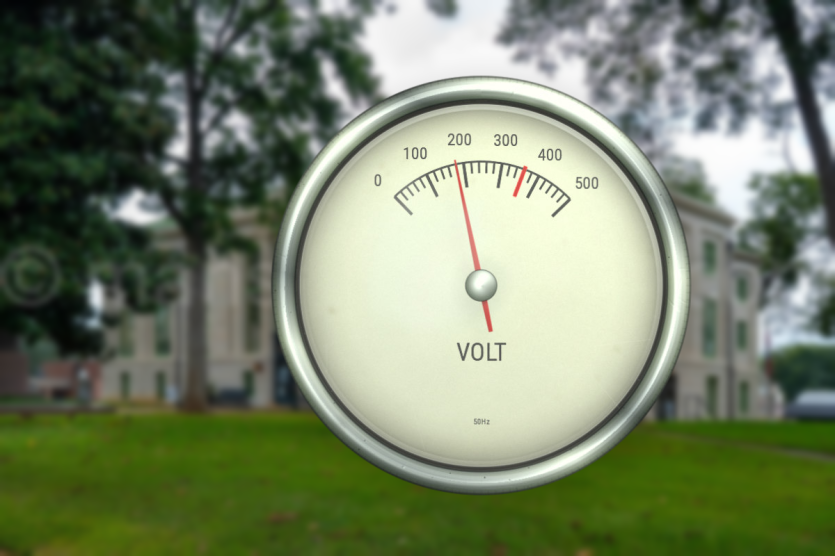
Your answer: V 180
